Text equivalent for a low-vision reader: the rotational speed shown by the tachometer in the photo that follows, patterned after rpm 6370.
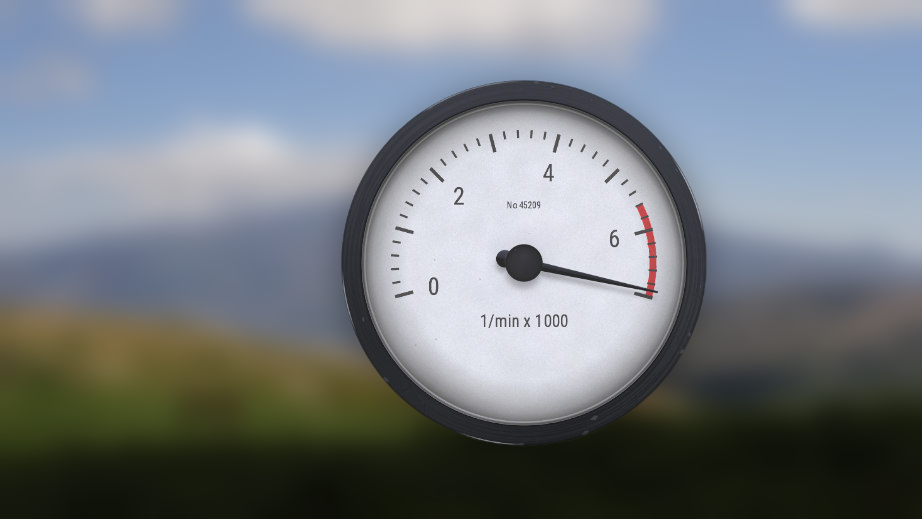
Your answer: rpm 6900
